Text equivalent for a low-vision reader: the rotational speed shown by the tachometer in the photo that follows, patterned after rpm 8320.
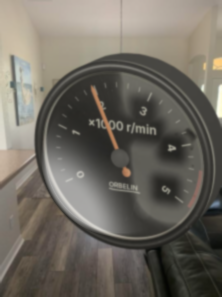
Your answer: rpm 2000
